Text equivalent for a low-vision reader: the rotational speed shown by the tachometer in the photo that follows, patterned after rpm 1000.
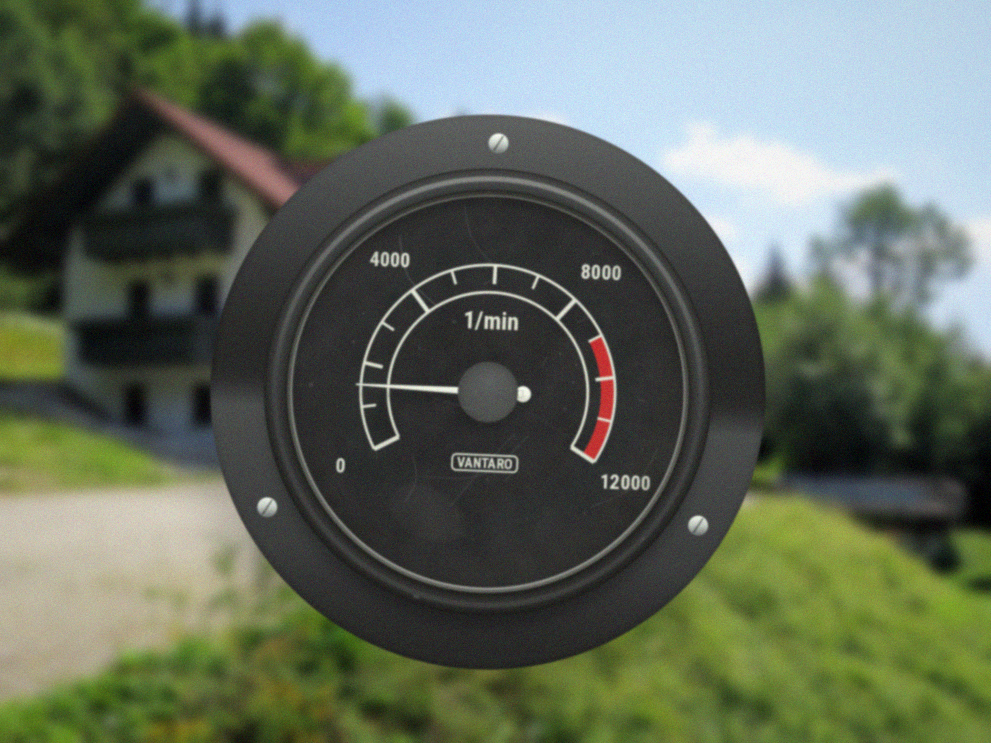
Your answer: rpm 1500
